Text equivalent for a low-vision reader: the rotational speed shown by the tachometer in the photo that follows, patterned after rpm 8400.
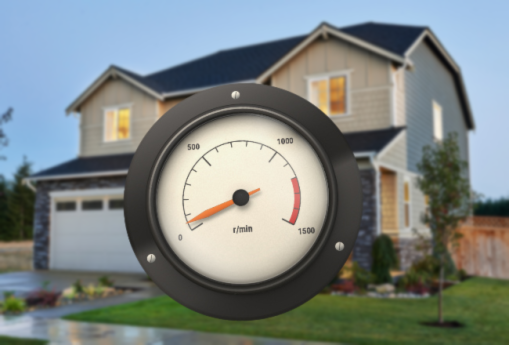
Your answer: rpm 50
